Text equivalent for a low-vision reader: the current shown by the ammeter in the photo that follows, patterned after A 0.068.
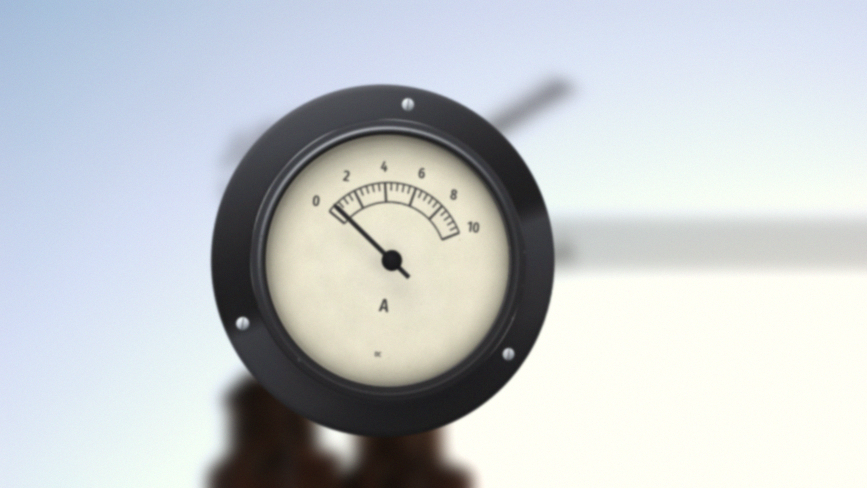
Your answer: A 0.4
